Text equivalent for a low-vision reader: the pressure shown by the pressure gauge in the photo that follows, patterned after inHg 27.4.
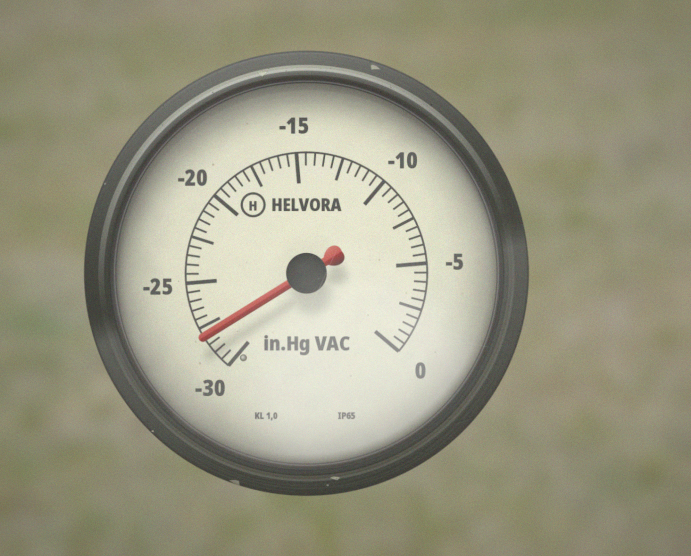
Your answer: inHg -28
